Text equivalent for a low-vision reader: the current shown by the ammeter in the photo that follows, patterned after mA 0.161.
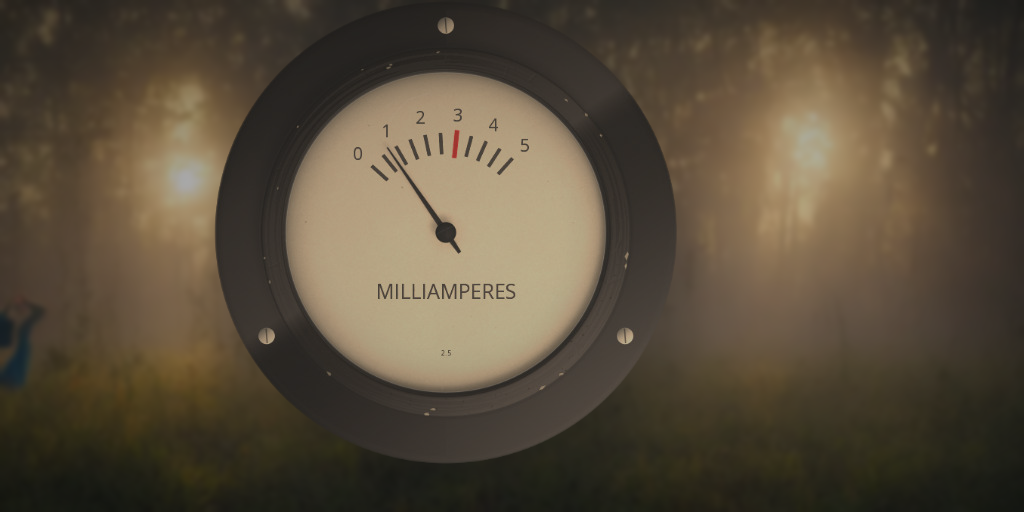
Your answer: mA 0.75
